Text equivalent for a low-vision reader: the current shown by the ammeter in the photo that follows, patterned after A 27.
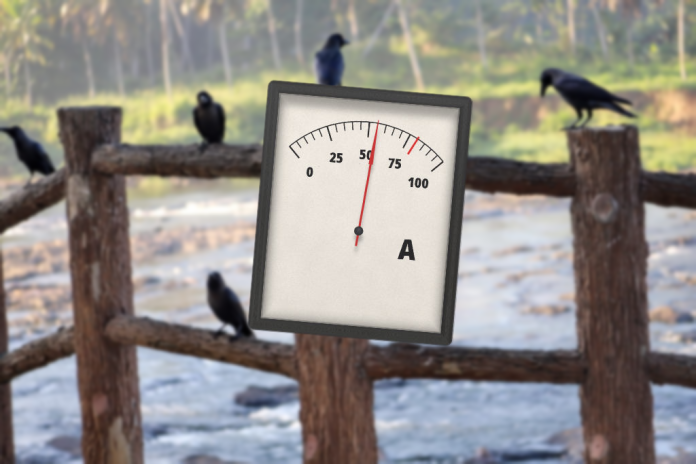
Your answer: A 55
